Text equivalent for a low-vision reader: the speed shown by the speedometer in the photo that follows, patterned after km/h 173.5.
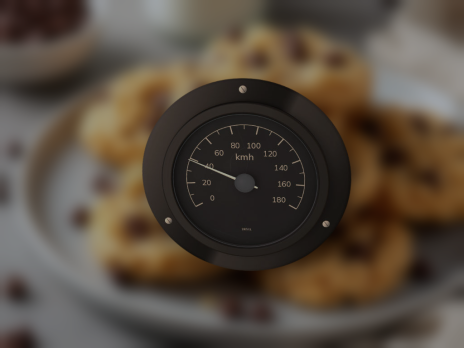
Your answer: km/h 40
